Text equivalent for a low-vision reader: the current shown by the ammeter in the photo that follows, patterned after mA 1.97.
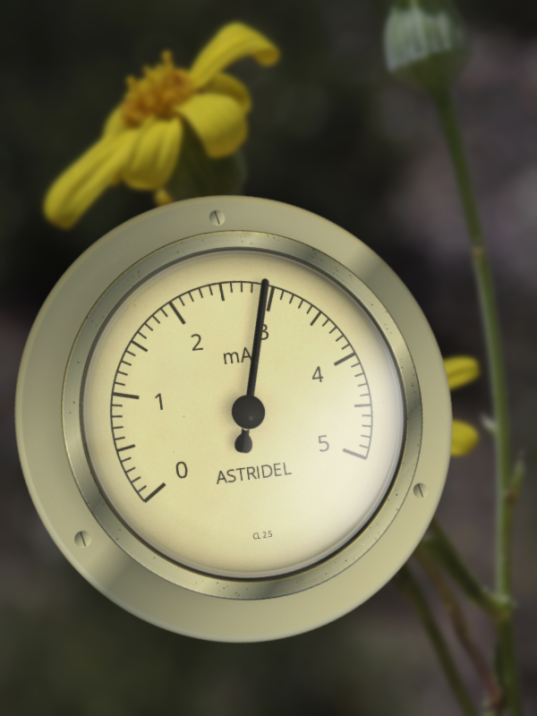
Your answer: mA 2.9
